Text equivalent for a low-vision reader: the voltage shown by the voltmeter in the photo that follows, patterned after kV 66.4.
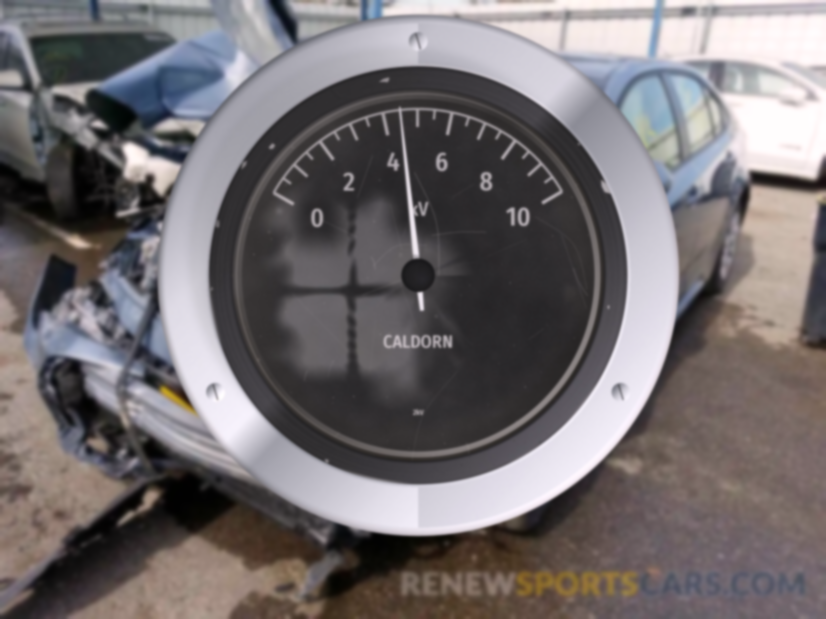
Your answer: kV 4.5
